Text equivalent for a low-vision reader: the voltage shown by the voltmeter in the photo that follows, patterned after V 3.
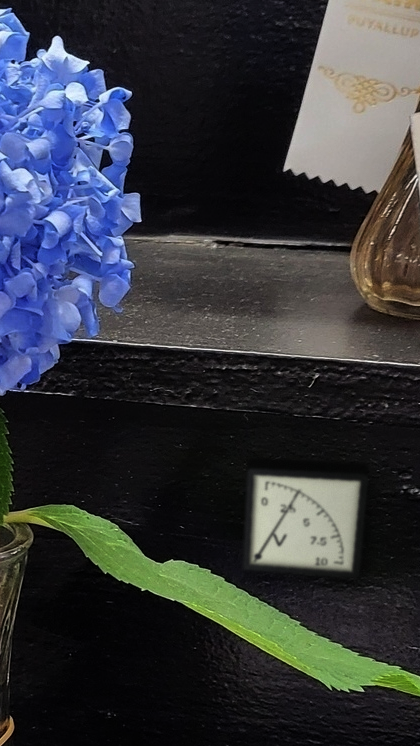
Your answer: V 2.5
